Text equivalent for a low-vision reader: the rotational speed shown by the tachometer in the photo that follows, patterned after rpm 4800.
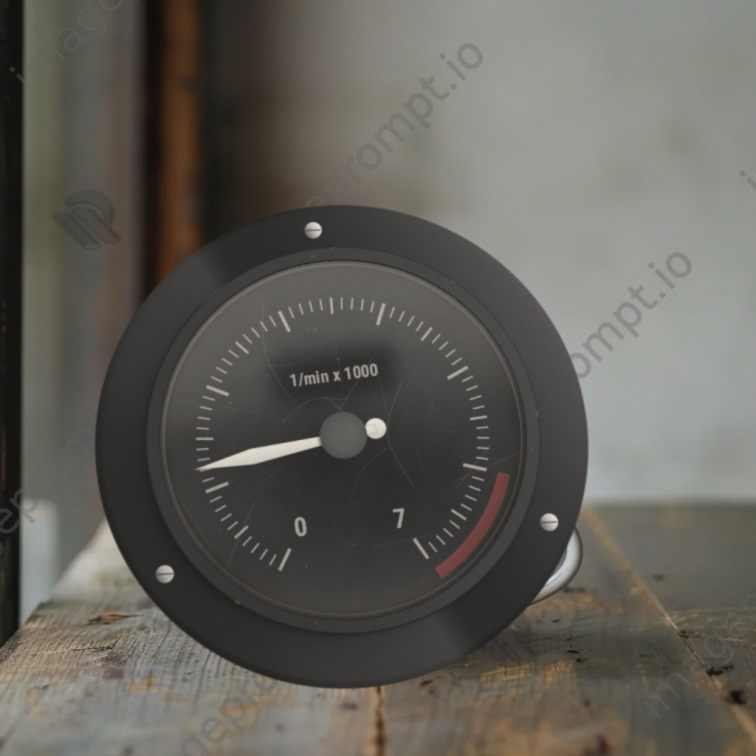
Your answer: rpm 1200
